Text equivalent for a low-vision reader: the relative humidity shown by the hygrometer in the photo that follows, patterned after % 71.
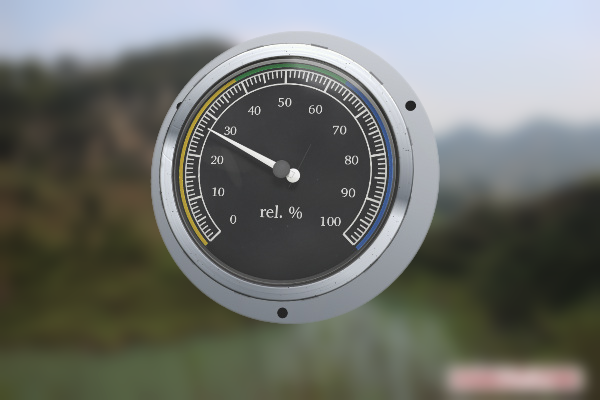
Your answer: % 27
